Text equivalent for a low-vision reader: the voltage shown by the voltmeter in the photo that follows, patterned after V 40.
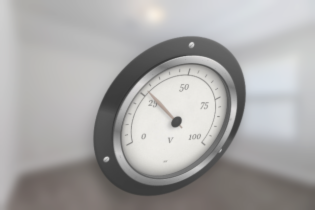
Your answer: V 27.5
